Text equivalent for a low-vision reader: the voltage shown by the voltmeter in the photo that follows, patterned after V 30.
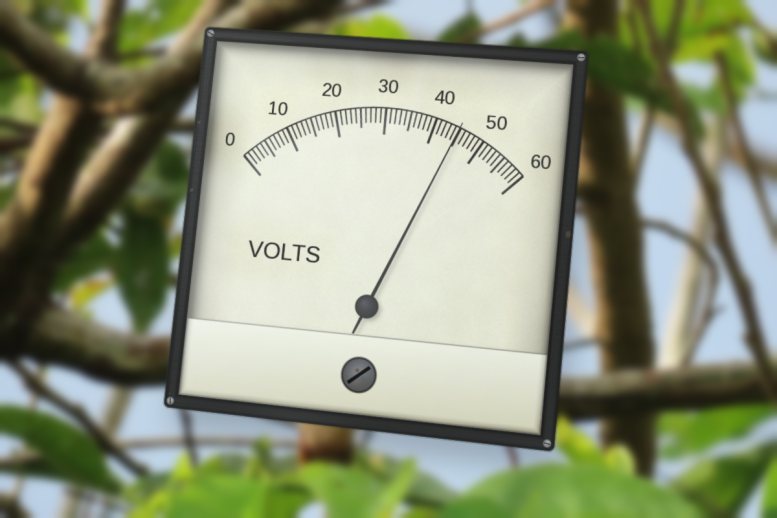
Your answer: V 45
